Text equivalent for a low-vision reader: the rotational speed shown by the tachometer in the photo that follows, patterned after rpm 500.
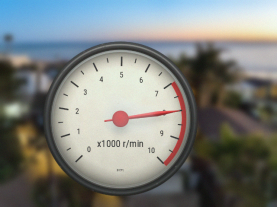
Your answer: rpm 8000
